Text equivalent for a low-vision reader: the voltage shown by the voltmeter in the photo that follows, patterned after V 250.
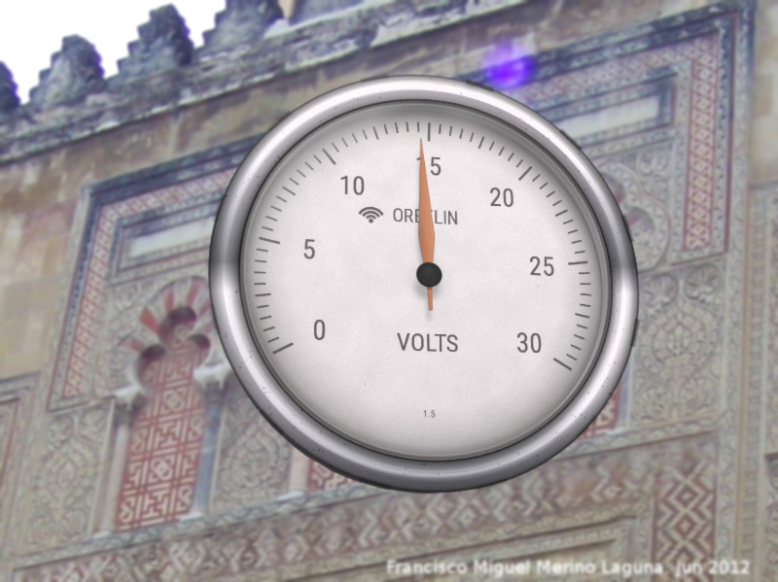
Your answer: V 14.5
